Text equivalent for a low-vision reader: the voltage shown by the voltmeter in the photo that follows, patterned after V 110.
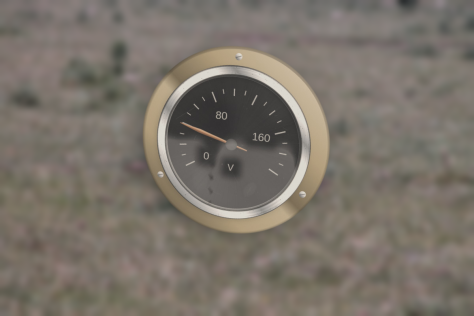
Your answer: V 40
